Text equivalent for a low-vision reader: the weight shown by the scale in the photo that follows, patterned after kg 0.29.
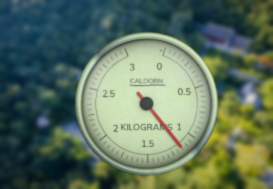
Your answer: kg 1.15
